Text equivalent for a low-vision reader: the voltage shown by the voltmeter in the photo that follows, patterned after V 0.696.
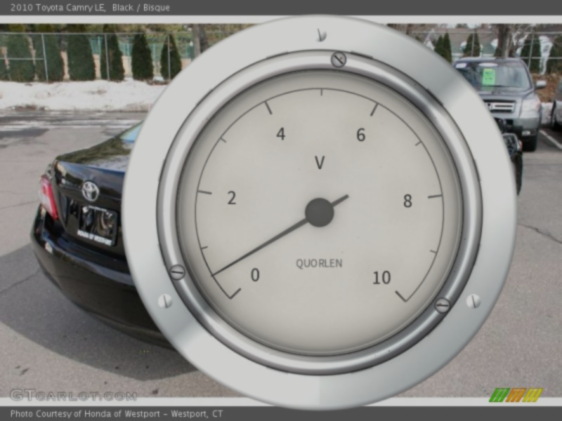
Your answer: V 0.5
